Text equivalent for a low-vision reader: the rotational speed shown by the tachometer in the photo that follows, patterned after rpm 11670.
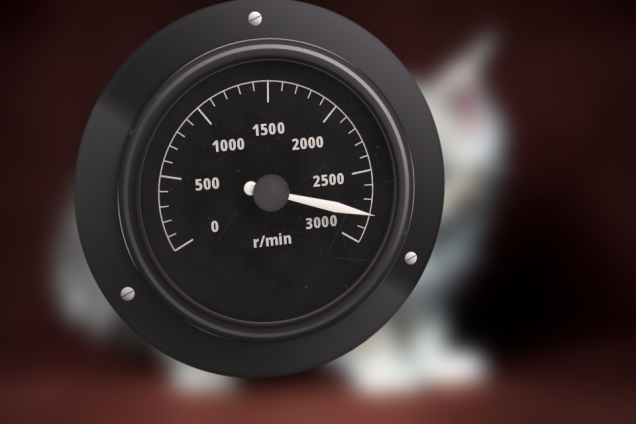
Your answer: rpm 2800
